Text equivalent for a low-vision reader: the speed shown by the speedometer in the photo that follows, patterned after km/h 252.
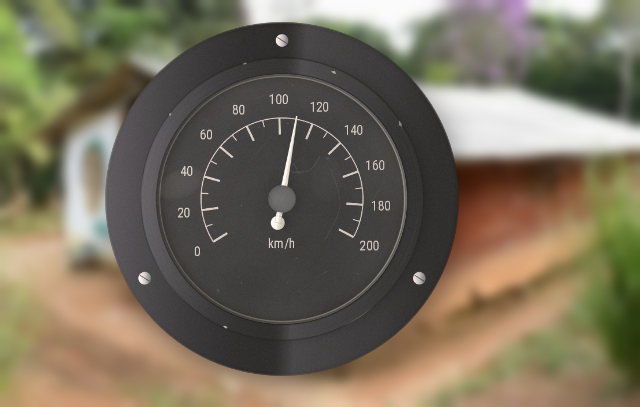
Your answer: km/h 110
